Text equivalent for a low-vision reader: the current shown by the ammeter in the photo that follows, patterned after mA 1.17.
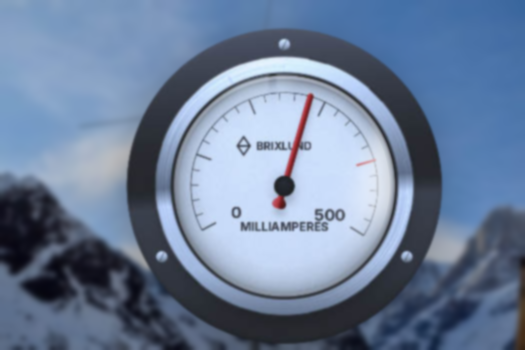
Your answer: mA 280
